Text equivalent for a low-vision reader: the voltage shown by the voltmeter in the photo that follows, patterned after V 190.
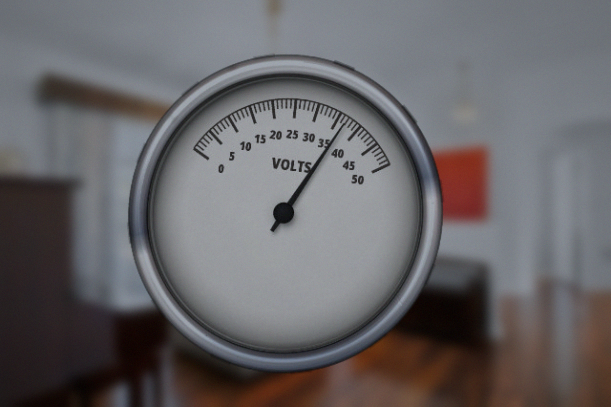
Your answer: V 37
